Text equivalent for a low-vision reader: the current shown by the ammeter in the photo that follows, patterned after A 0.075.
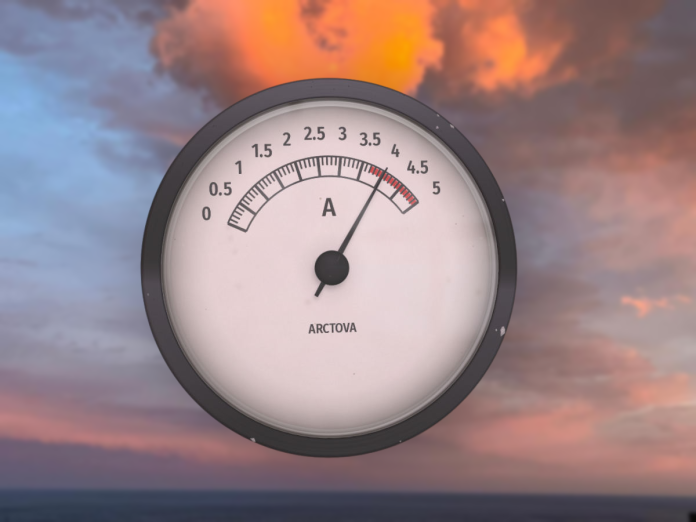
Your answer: A 4
